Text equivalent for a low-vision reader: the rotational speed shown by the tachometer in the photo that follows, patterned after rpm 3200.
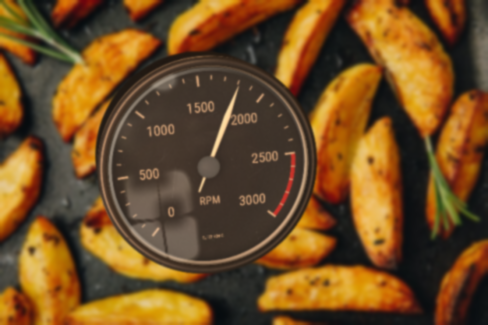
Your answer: rpm 1800
